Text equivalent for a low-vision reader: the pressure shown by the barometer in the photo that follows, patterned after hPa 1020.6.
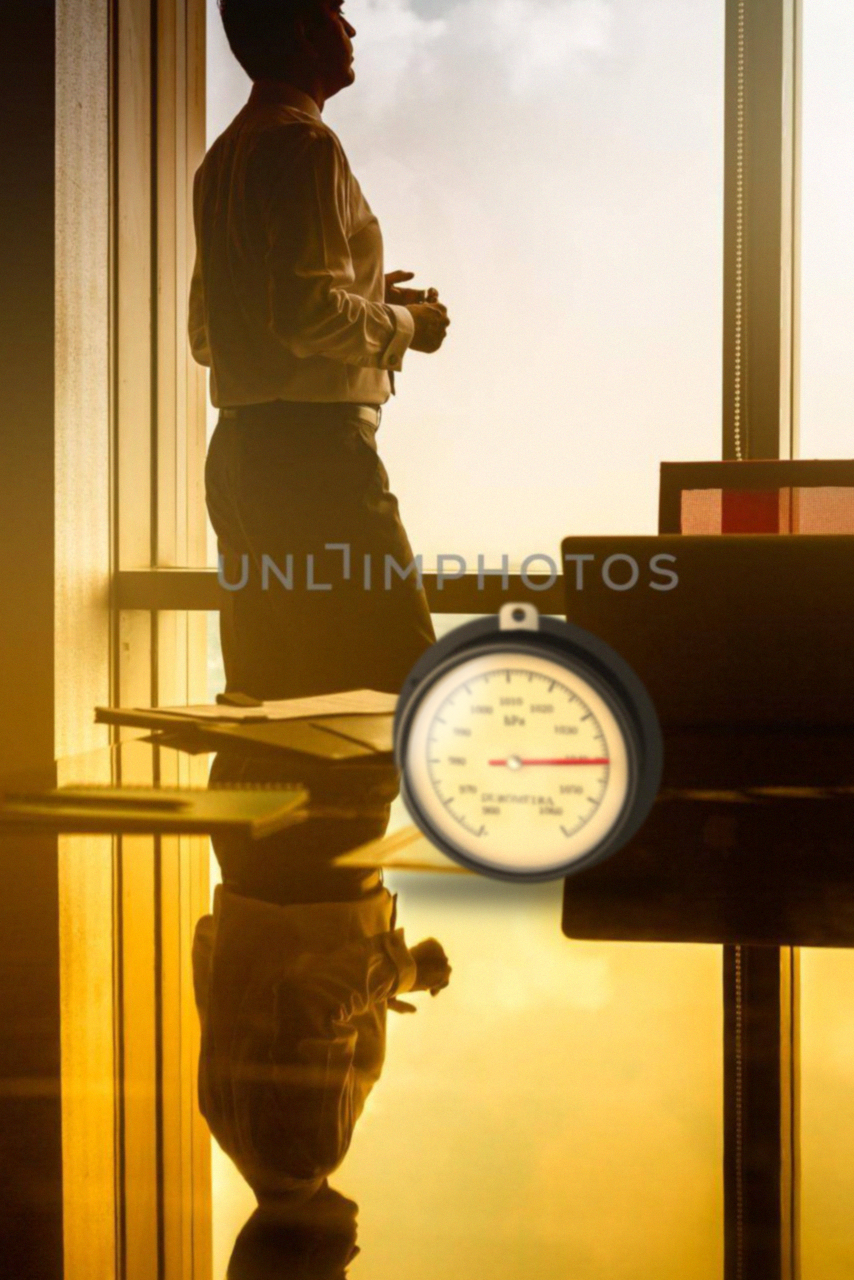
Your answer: hPa 1040
